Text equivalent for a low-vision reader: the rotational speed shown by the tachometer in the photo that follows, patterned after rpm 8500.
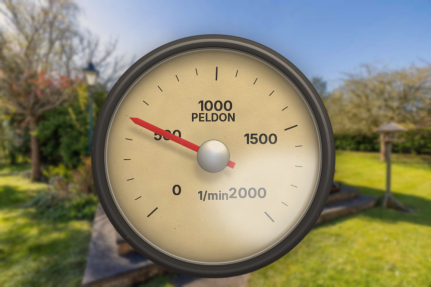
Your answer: rpm 500
